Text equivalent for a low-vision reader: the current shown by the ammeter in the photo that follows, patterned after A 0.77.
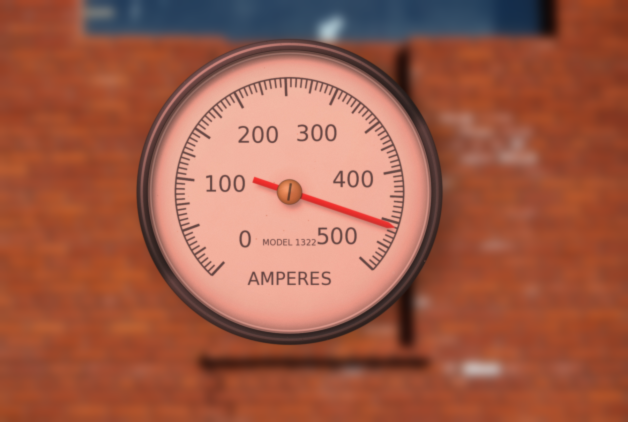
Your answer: A 455
